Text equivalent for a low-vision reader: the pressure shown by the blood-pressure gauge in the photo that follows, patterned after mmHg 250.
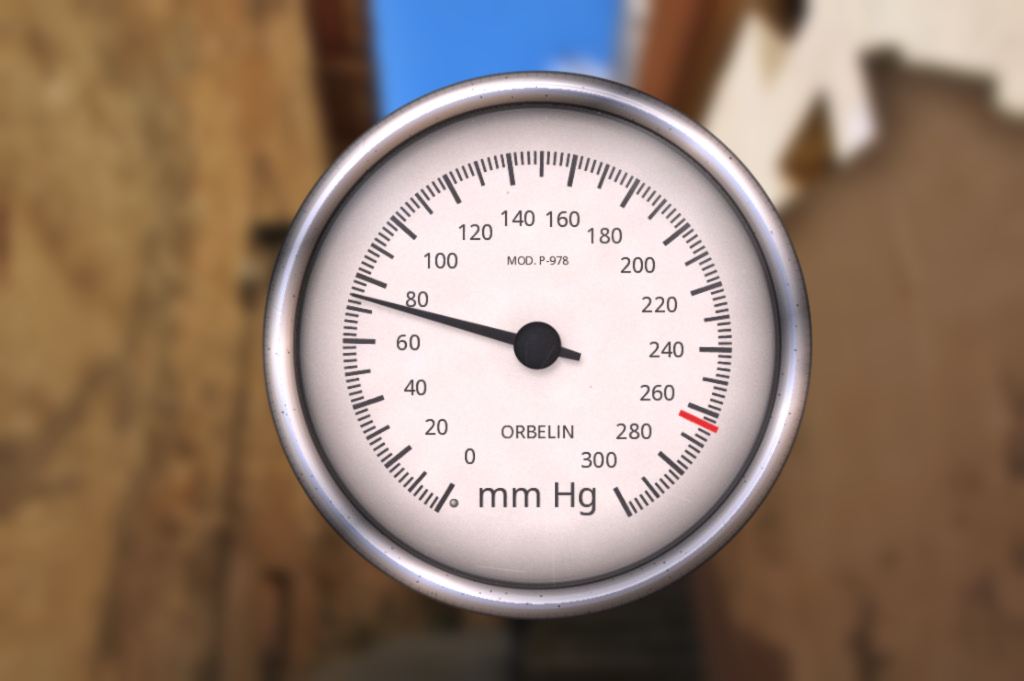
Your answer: mmHg 74
